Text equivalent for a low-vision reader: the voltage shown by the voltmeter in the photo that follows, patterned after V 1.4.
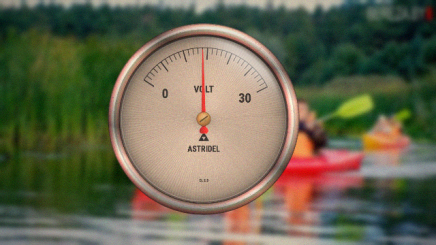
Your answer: V 14
